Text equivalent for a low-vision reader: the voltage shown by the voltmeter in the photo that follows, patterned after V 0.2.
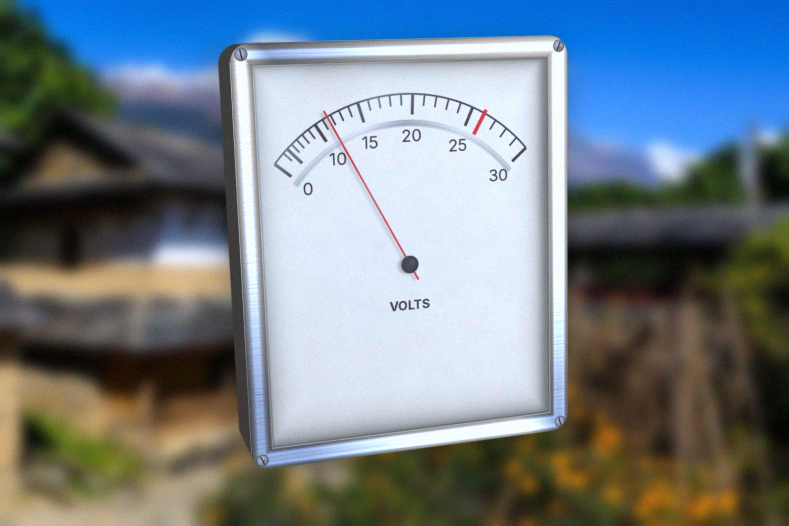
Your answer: V 11.5
